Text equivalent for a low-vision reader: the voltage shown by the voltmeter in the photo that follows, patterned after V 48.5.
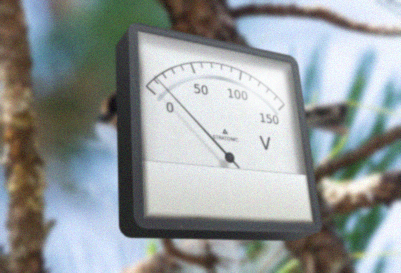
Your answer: V 10
